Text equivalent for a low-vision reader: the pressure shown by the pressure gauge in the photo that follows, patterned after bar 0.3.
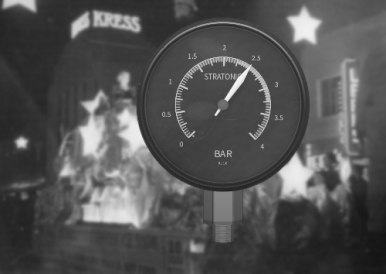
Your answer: bar 2.5
